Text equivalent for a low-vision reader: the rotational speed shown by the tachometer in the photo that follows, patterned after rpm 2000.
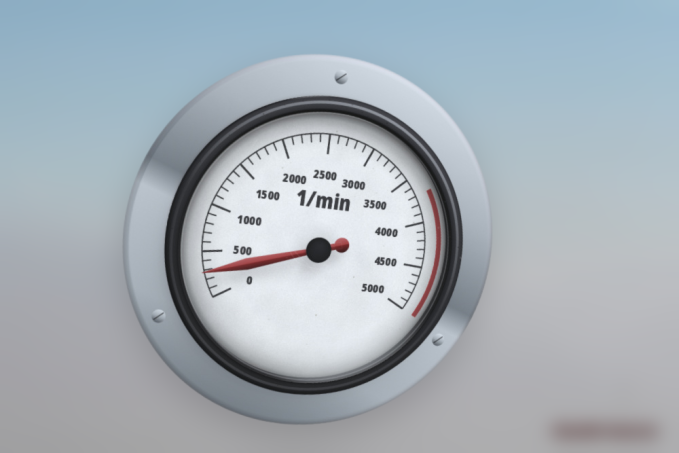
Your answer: rpm 300
